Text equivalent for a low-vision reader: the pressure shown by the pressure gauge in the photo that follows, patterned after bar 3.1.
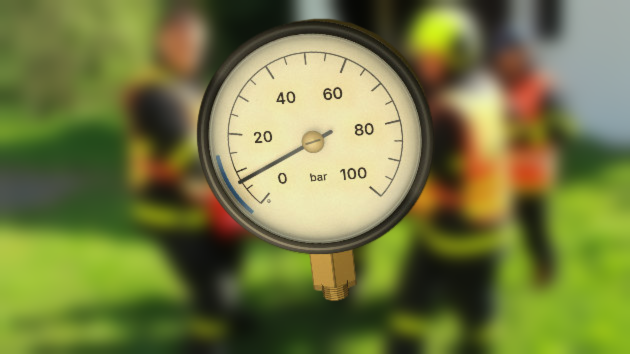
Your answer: bar 7.5
